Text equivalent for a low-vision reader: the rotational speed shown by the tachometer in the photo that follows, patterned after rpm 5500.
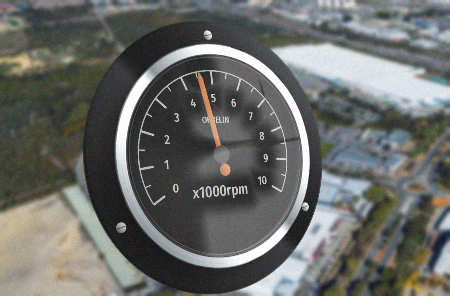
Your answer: rpm 4500
